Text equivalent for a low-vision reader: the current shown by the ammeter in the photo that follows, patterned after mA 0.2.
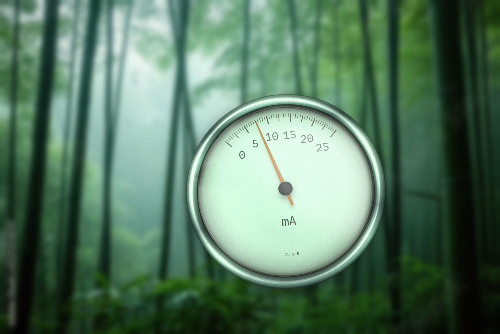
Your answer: mA 7.5
